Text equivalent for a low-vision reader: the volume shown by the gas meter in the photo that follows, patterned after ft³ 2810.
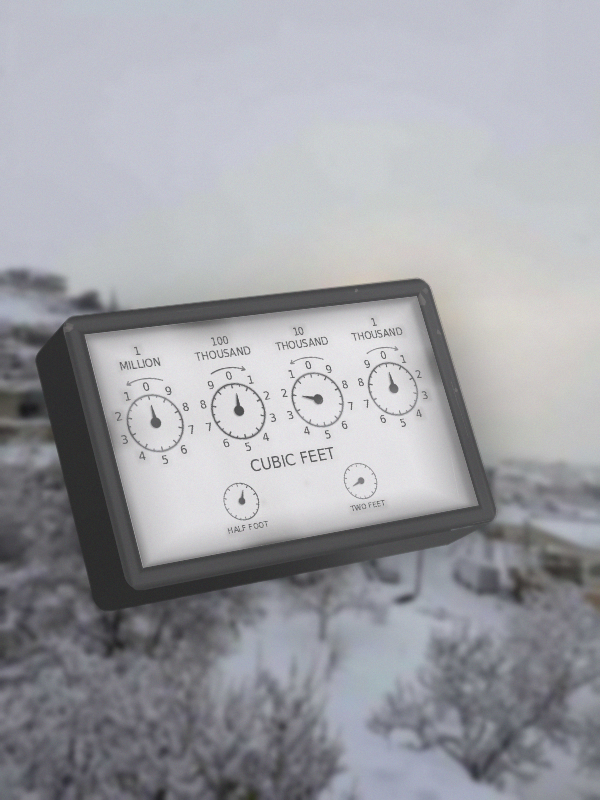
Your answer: ft³ 2000
